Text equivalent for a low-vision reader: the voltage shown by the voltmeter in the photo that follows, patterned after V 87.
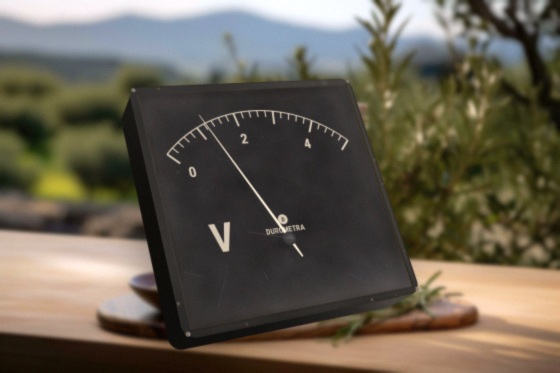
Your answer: V 1.2
